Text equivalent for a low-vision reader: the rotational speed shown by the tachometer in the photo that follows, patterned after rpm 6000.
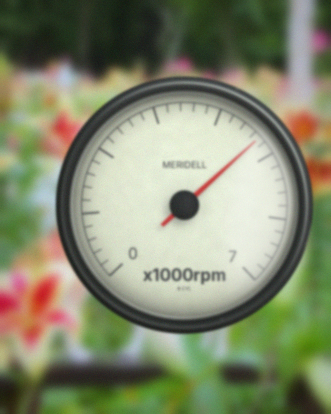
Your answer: rpm 4700
